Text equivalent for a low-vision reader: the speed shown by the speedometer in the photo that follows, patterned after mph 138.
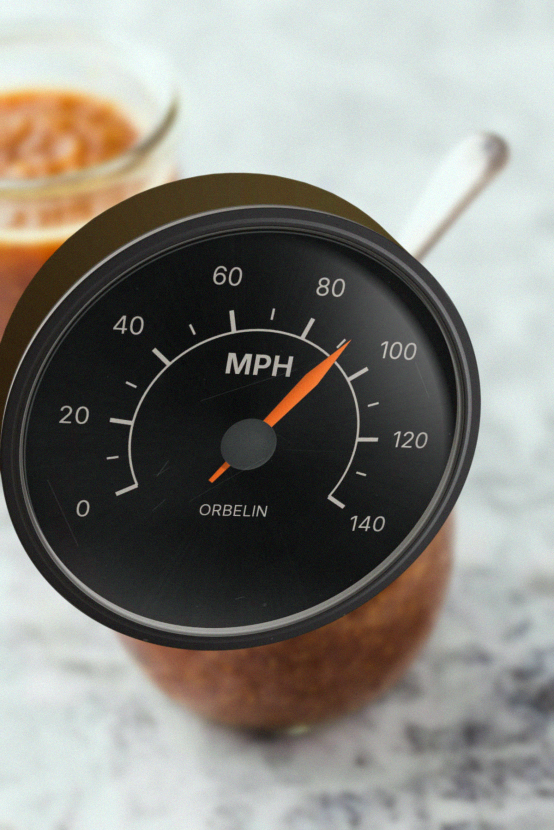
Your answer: mph 90
